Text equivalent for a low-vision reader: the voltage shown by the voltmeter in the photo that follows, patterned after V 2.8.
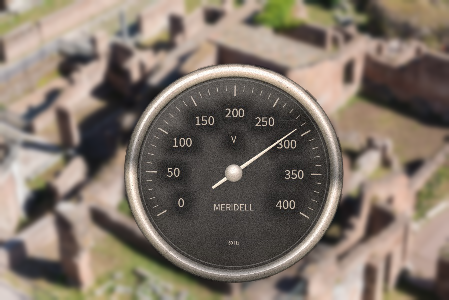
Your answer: V 290
